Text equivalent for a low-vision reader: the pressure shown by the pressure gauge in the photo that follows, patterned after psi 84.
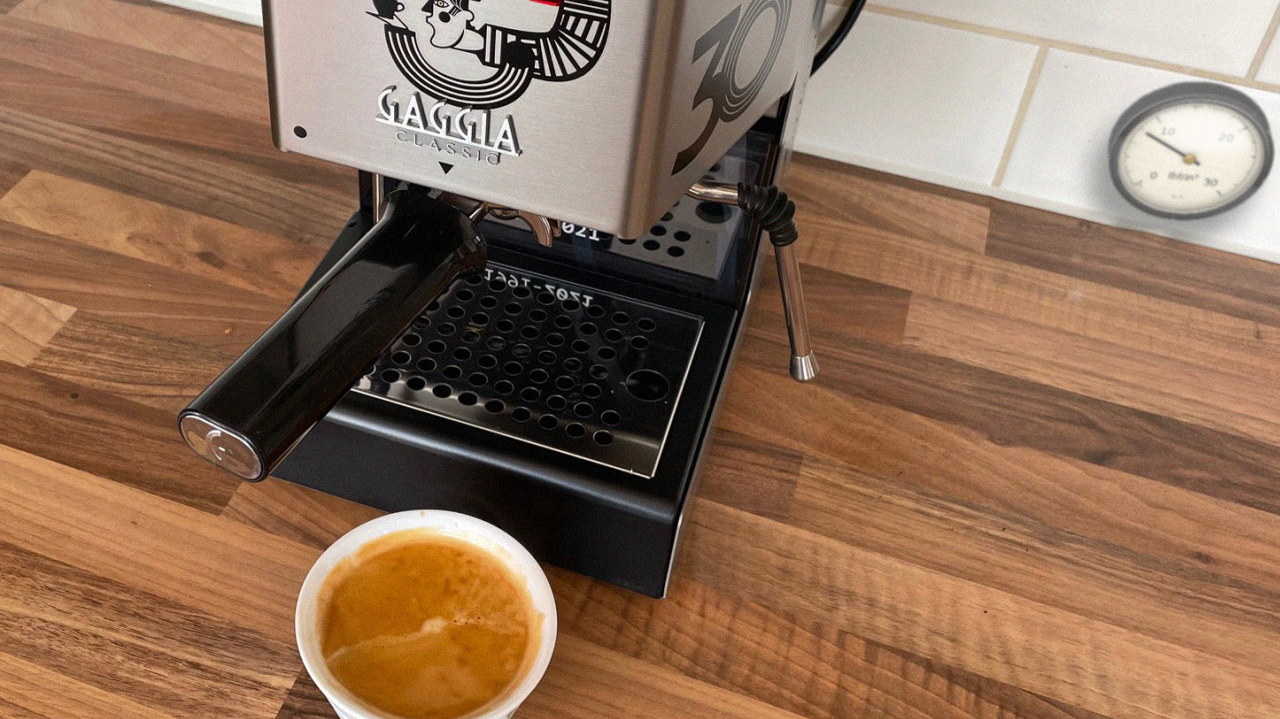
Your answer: psi 8
